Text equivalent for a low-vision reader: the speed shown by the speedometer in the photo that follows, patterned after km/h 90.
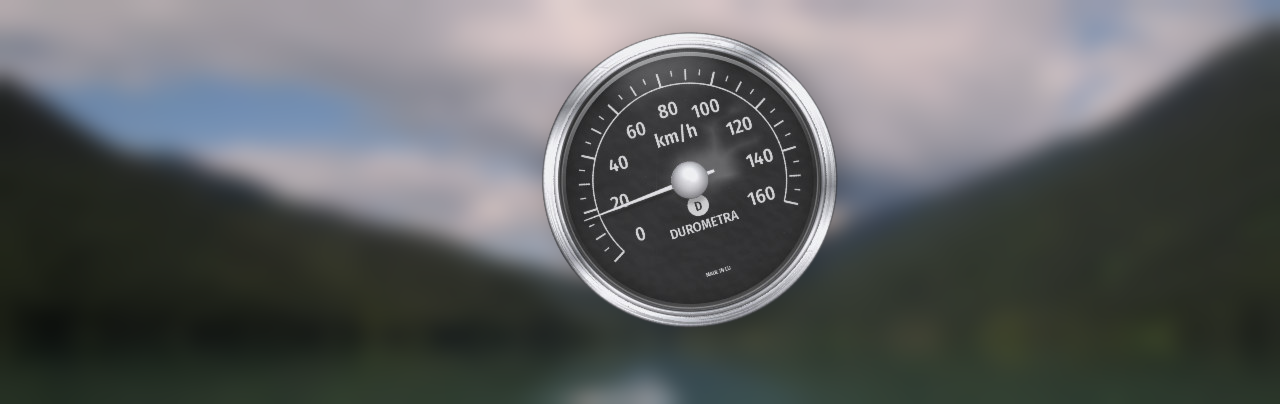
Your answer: km/h 17.5
